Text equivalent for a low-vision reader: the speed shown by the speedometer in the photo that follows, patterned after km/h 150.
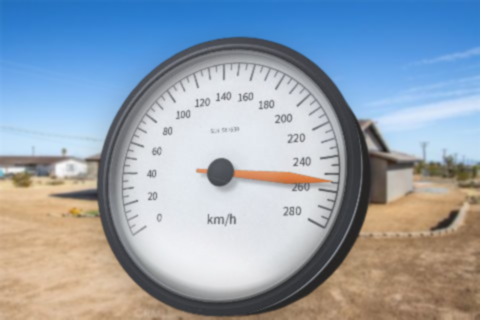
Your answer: km/h 255
